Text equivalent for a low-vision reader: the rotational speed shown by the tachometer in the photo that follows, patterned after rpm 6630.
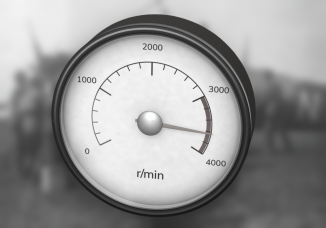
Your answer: rpm 3600
